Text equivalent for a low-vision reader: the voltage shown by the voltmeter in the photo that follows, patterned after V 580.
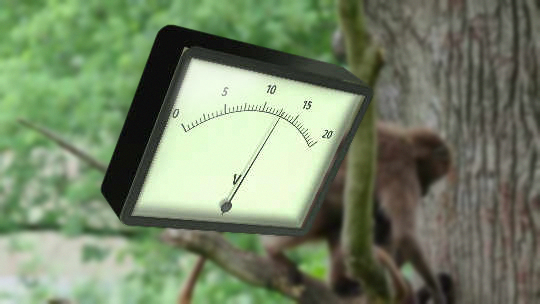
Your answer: V 12.5
